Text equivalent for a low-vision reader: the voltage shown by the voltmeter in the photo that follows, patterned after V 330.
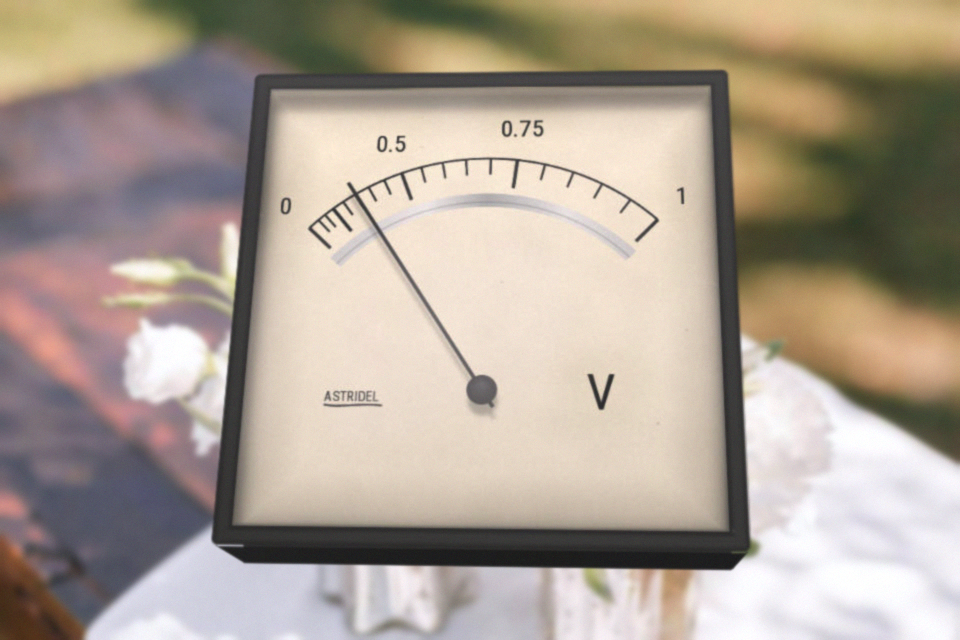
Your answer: V 0.35
